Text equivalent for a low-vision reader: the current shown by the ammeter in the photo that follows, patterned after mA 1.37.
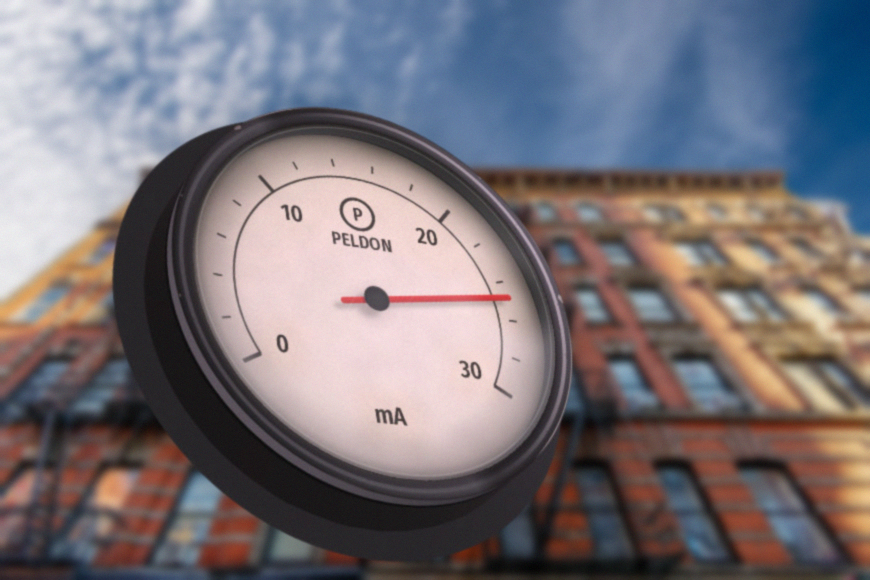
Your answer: mA 25
